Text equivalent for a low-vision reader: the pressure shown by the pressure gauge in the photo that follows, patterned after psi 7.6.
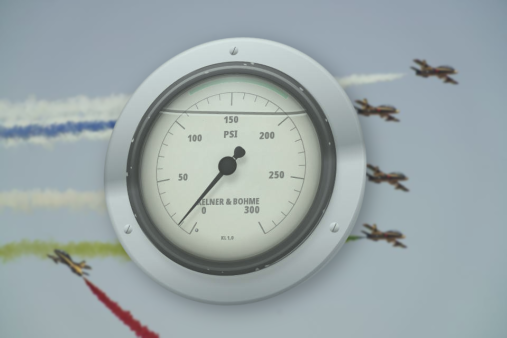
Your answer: psi 10
